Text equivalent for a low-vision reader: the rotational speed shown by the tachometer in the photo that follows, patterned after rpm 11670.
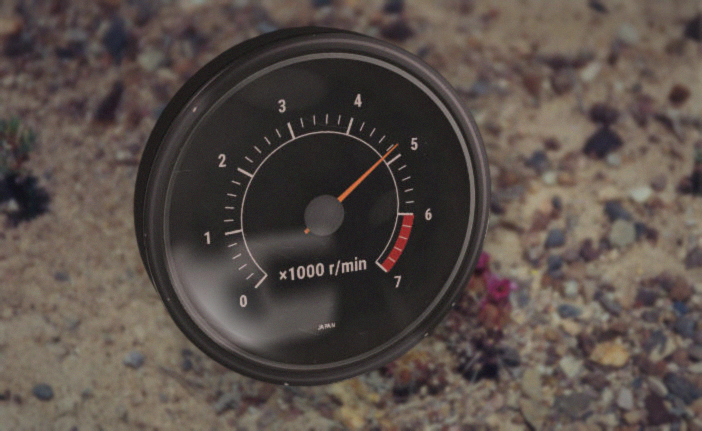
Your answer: rpm 4800
